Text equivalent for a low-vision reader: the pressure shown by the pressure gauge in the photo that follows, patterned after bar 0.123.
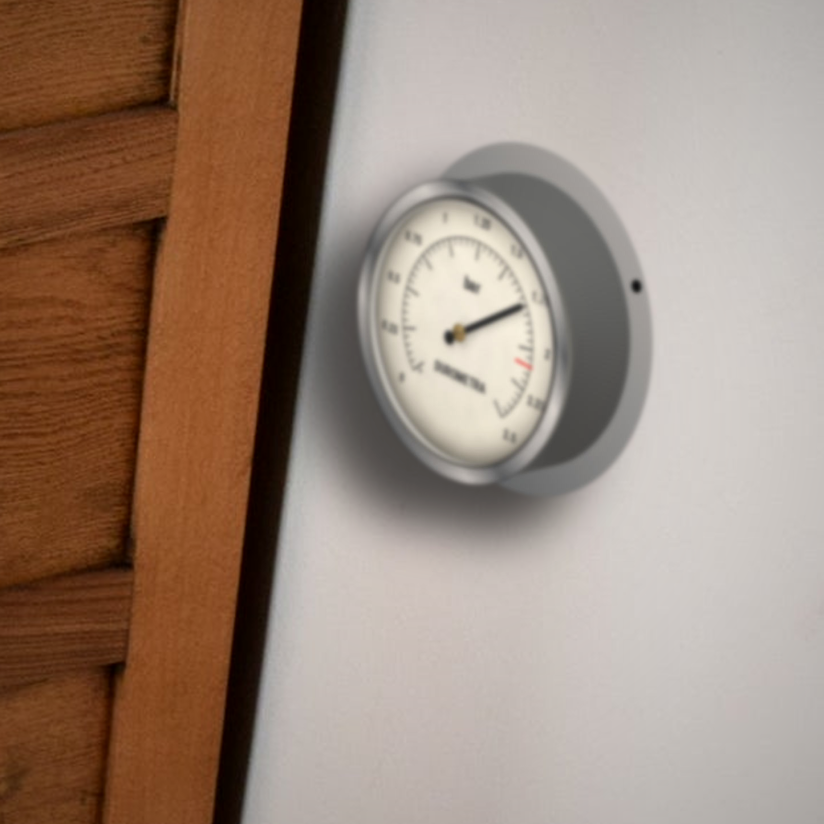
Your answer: bar 1.75
